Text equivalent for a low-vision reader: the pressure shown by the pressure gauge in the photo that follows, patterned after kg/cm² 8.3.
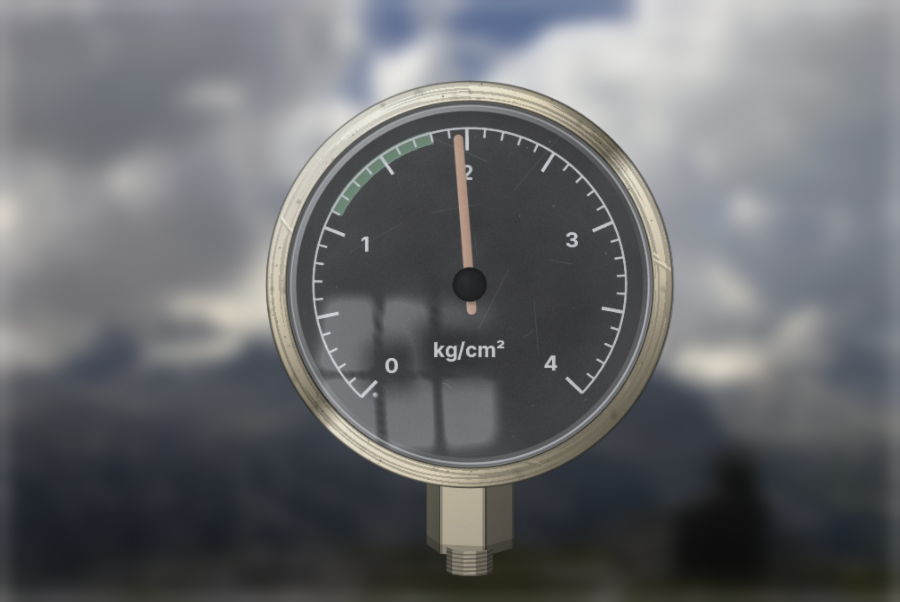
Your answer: kg/cm² 1.95
